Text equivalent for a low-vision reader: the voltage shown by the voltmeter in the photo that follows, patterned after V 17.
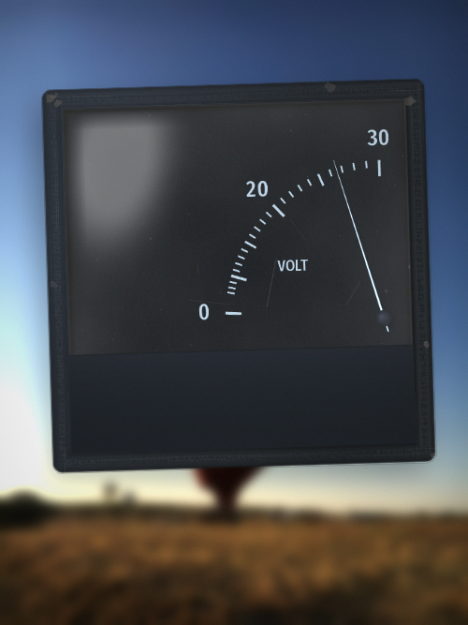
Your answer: V 26.5
